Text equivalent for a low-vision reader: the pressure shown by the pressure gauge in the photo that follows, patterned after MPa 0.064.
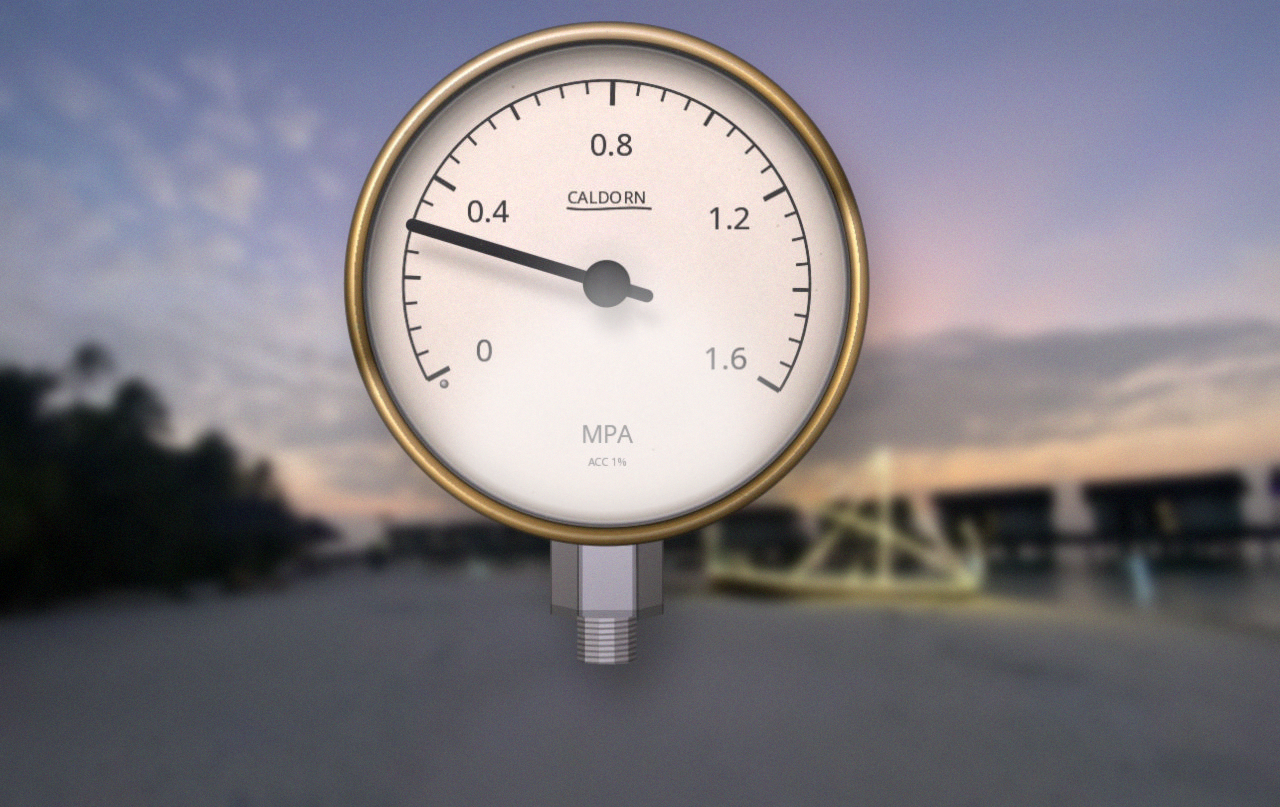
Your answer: MPa 0.3
